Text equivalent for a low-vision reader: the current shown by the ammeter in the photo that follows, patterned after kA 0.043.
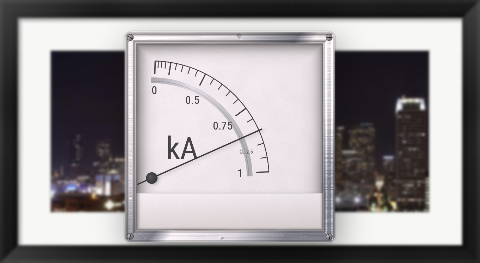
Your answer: kA 0.85
